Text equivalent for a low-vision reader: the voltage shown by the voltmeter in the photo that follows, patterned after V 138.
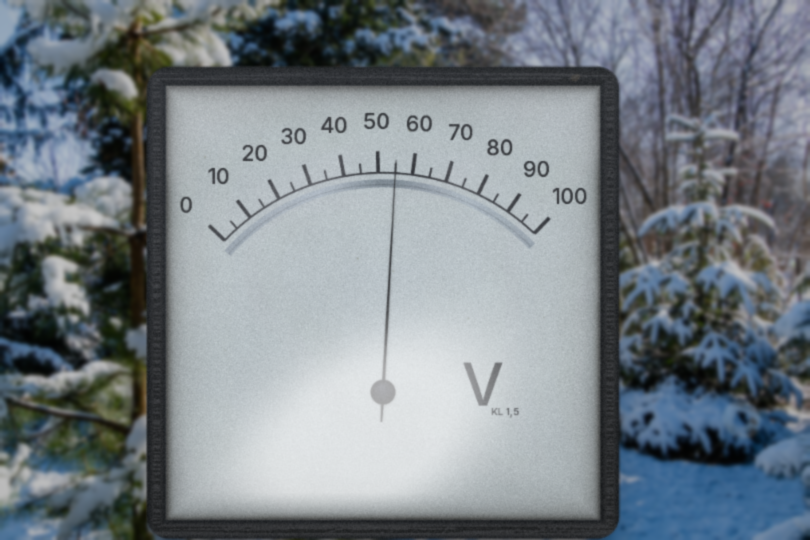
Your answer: V 55
